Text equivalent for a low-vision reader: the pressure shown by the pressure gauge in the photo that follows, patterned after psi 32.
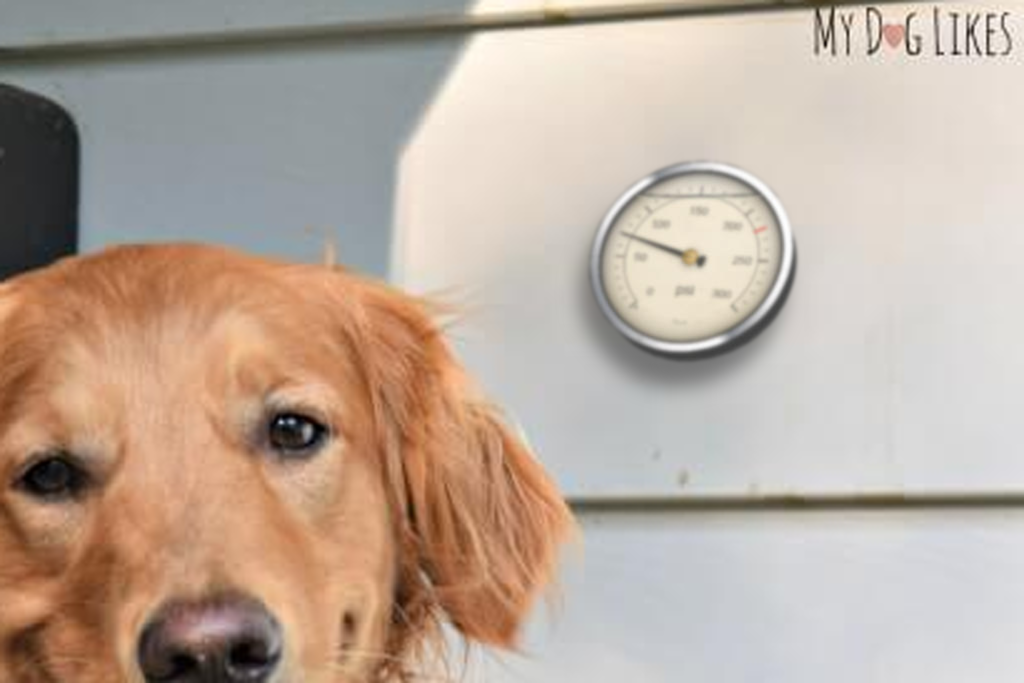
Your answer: psi 70
